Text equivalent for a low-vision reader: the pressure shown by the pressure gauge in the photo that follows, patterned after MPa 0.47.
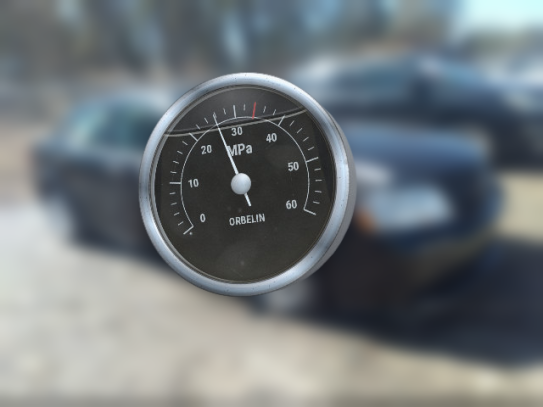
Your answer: MPa 26
